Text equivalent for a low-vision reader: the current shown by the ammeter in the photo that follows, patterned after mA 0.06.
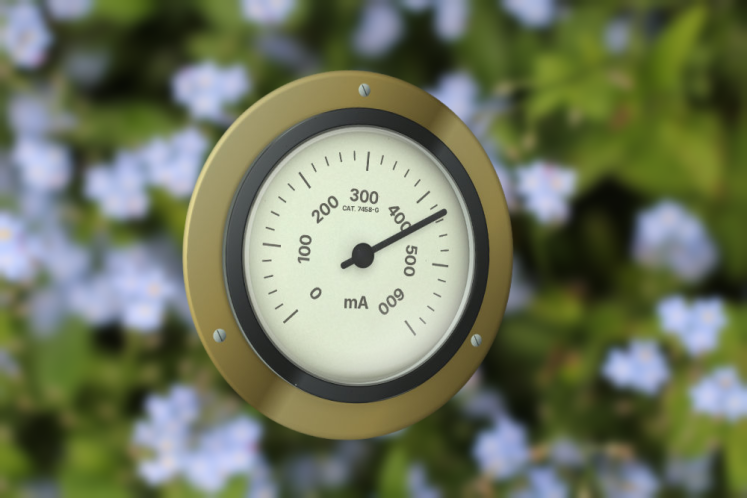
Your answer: mA 430
